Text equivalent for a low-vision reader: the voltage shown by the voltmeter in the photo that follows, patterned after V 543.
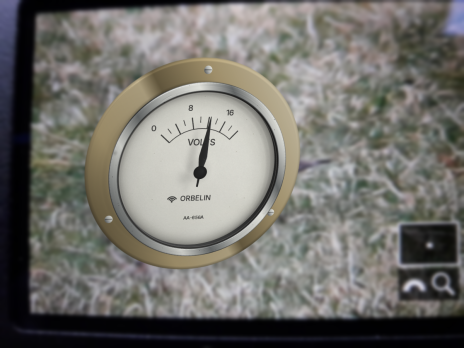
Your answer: V 12
